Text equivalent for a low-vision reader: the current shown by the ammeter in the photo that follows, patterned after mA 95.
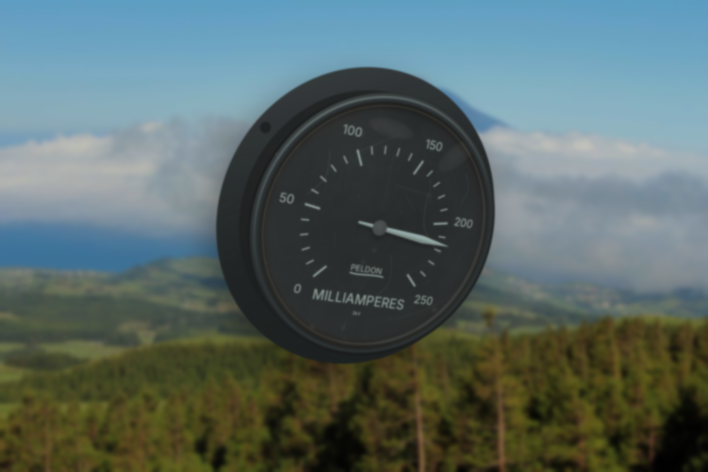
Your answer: mA 215
